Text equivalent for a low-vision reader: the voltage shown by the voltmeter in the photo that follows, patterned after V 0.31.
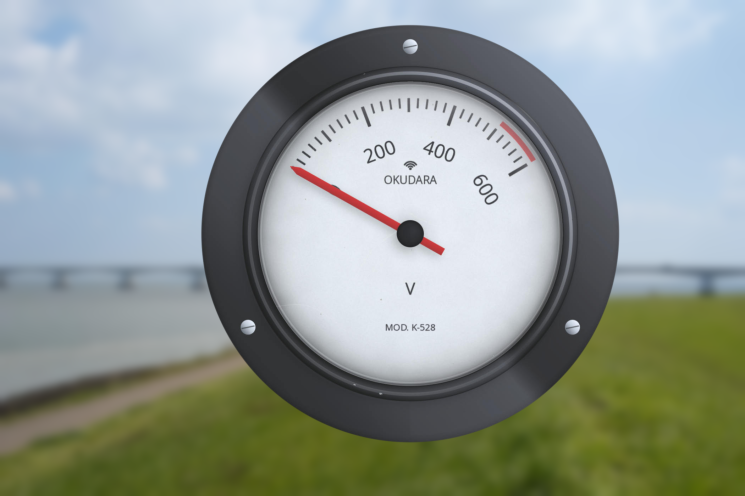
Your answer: V 0
